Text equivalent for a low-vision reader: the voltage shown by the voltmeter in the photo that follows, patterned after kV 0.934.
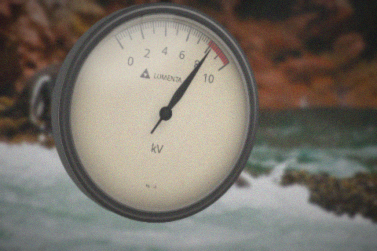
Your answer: kV 8
